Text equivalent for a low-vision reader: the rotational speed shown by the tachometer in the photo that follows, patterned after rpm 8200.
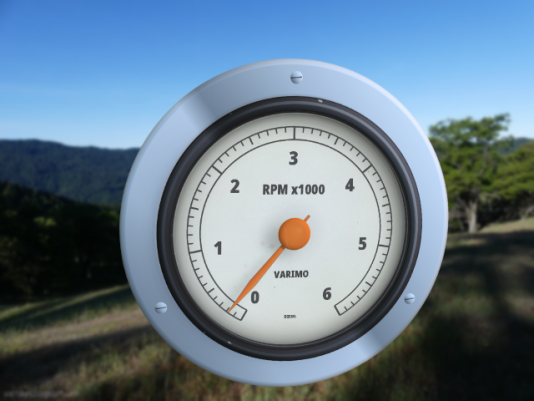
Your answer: rpm 200
